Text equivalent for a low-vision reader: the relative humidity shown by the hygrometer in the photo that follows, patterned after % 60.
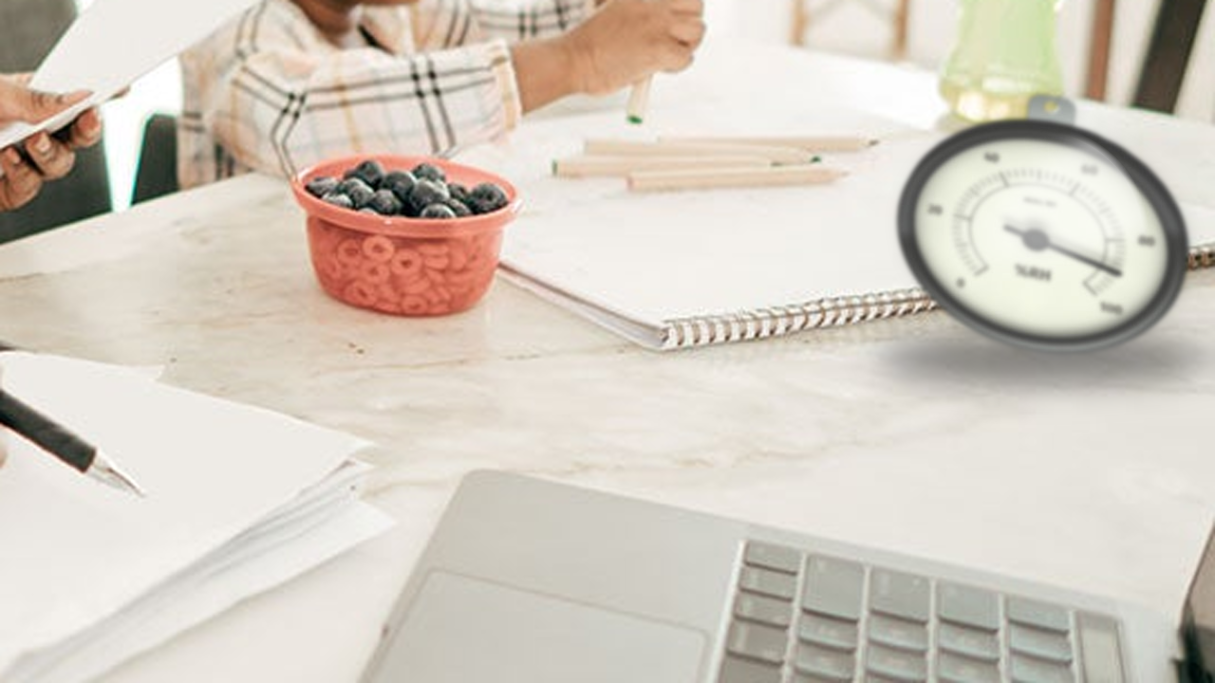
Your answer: % 90
